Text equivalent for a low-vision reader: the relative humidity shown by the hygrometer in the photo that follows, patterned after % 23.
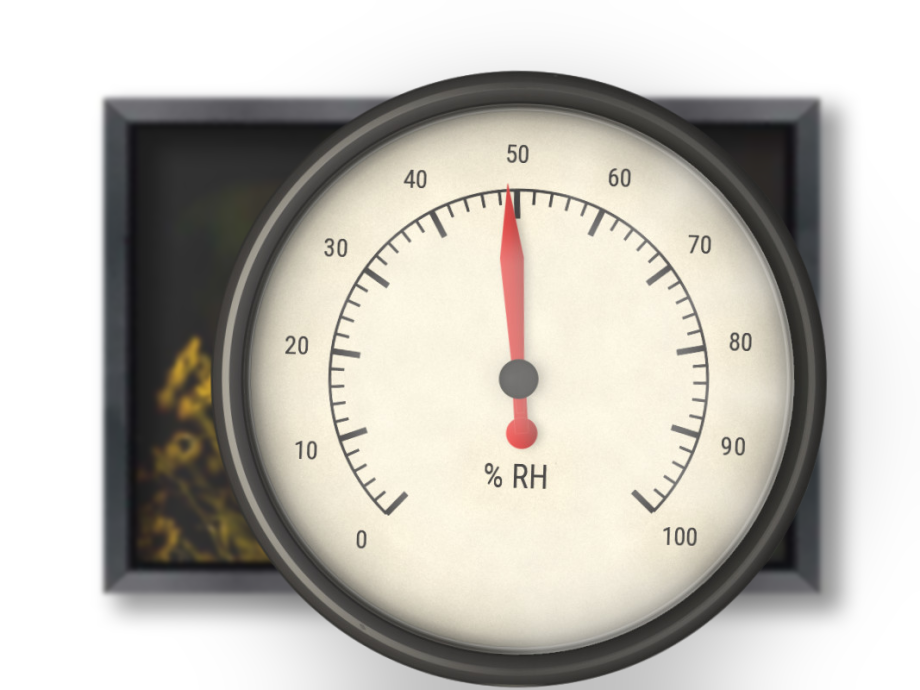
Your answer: % 49
